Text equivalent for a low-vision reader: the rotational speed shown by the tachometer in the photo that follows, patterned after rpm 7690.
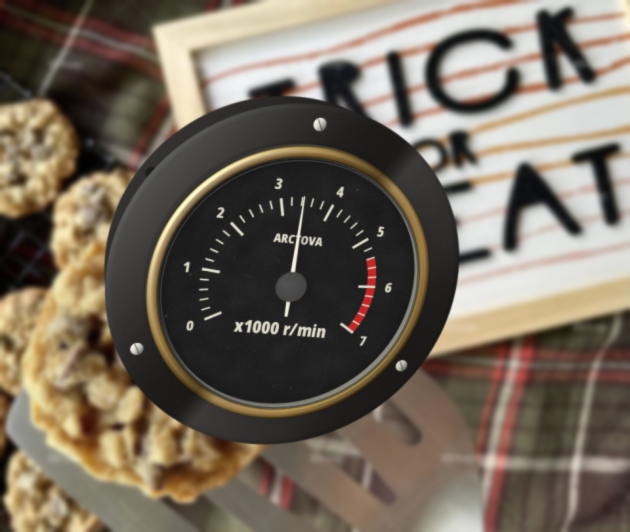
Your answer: rpm 3400
